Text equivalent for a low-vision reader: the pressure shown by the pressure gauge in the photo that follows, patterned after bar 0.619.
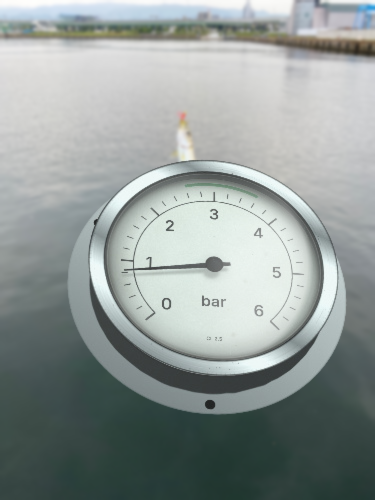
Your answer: bar 0.8
